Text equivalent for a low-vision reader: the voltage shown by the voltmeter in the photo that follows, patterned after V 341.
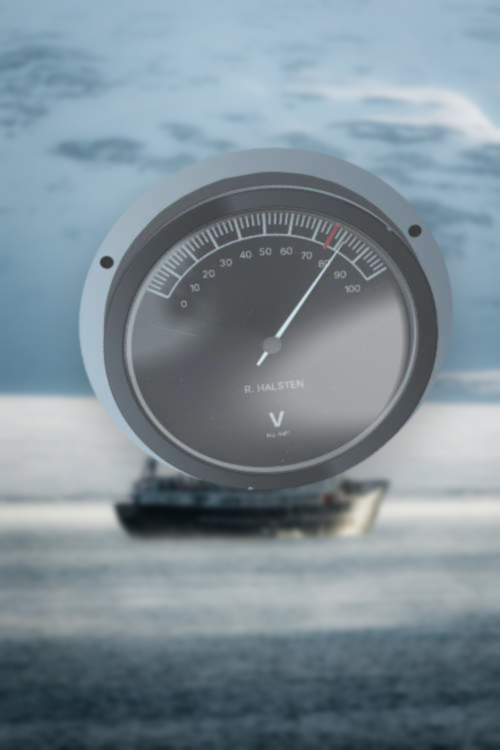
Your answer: V 80
